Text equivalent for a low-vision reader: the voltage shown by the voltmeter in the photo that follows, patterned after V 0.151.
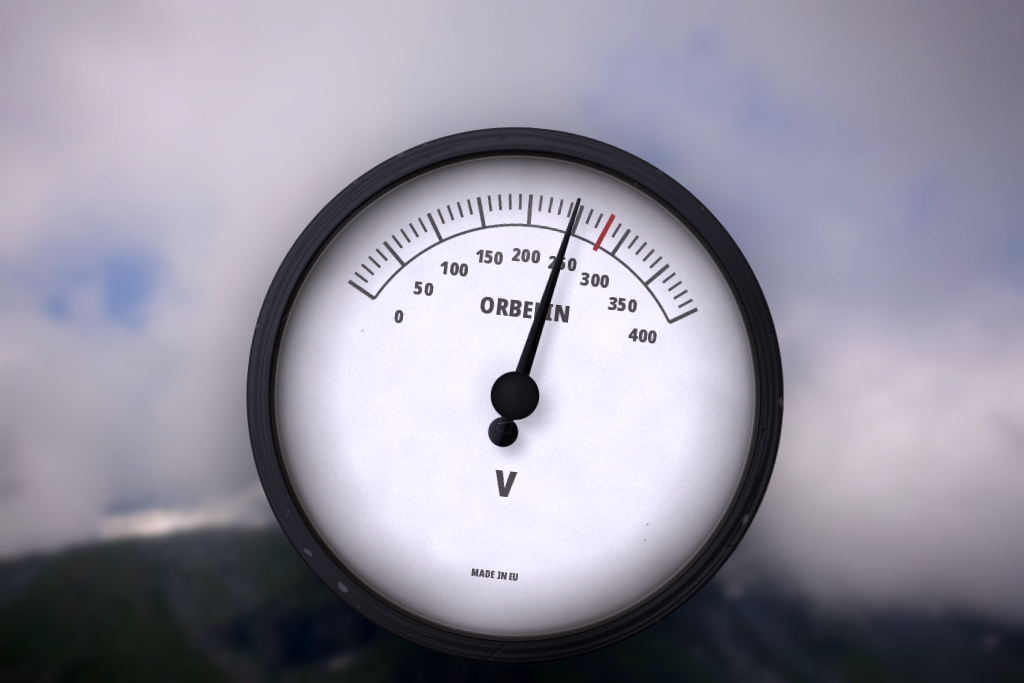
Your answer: V 245
